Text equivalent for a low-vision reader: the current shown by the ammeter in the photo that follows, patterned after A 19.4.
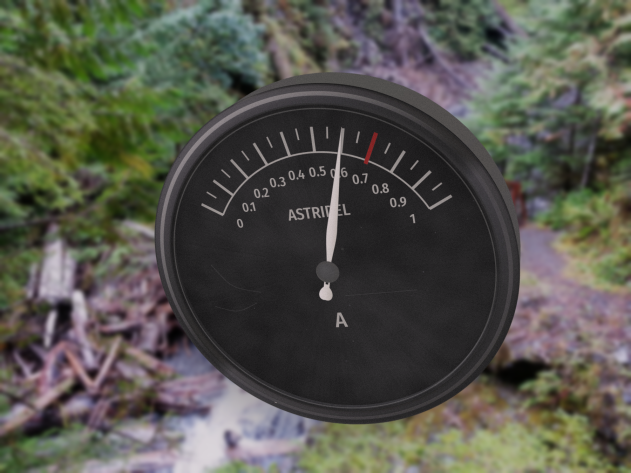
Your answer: A 0.6
